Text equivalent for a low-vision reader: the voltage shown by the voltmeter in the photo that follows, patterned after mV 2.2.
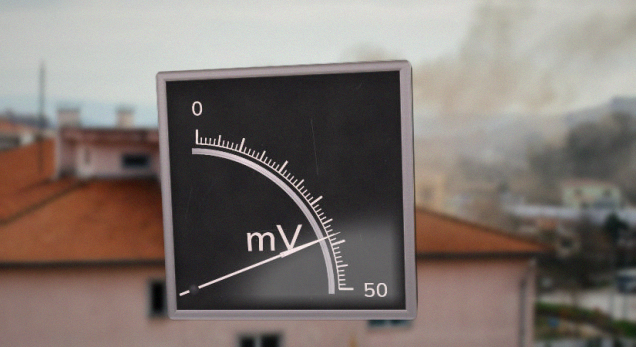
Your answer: mV 38
